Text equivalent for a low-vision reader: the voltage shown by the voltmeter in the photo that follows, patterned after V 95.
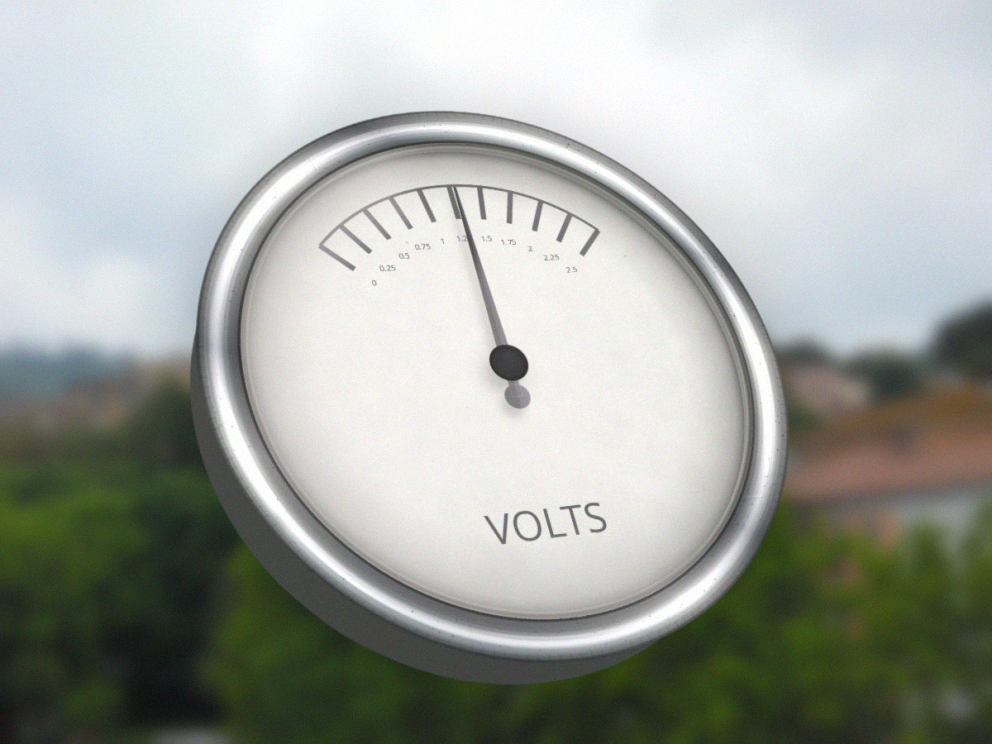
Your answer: V 1.25
